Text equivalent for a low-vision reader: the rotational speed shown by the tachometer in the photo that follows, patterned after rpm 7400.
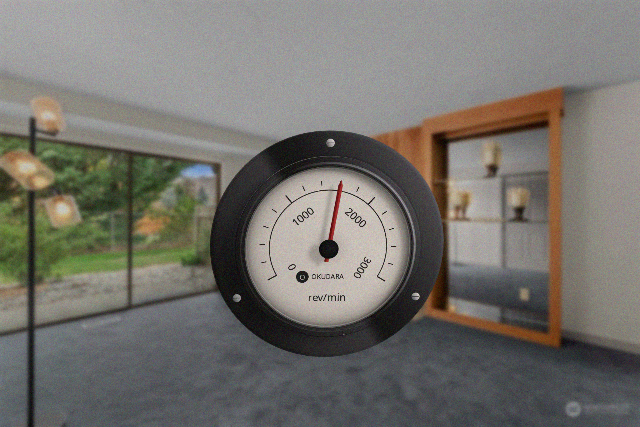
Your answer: rpm 1600
